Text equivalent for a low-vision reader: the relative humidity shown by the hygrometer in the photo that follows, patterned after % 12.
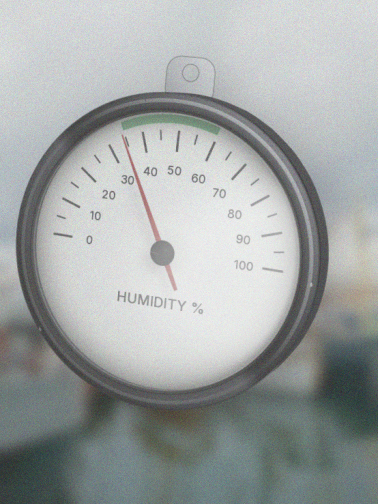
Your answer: % 35
